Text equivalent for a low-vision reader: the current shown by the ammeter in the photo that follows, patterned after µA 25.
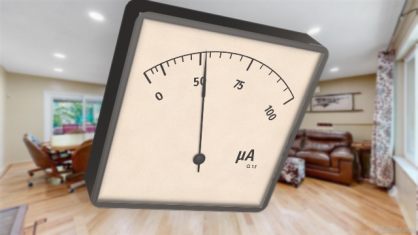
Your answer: µA 52.5
